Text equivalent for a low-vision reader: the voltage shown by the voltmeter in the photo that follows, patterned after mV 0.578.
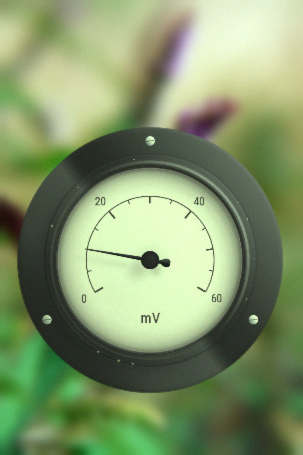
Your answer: mV 10
